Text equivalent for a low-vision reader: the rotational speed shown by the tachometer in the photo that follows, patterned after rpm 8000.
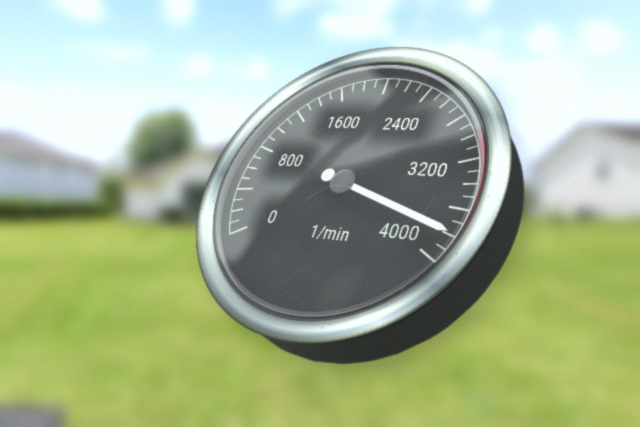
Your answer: rpm 3800
